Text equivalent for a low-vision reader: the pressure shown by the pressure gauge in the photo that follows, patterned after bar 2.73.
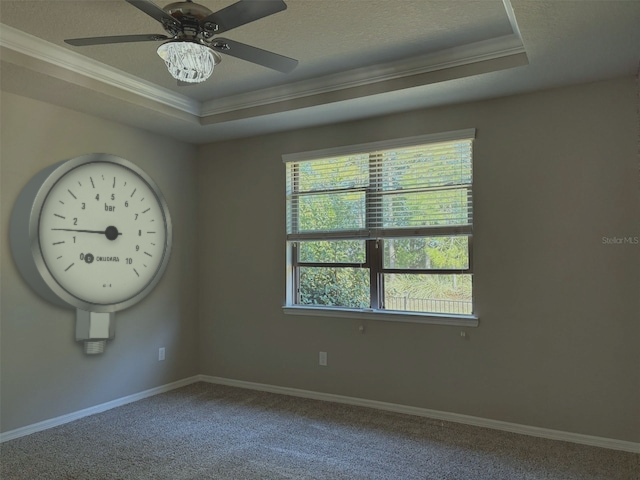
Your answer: bar 1.5
